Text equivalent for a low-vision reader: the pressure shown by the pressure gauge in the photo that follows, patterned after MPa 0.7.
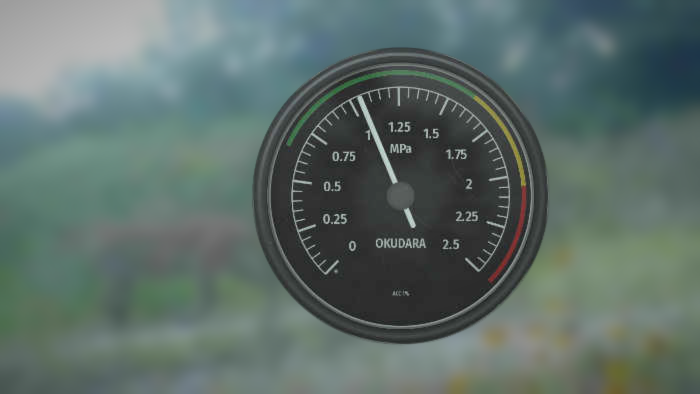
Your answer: MPa 1.05
